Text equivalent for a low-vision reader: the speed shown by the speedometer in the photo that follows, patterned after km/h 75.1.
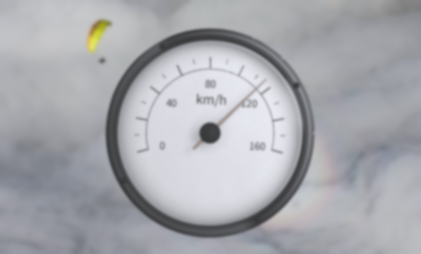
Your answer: km/h 115
